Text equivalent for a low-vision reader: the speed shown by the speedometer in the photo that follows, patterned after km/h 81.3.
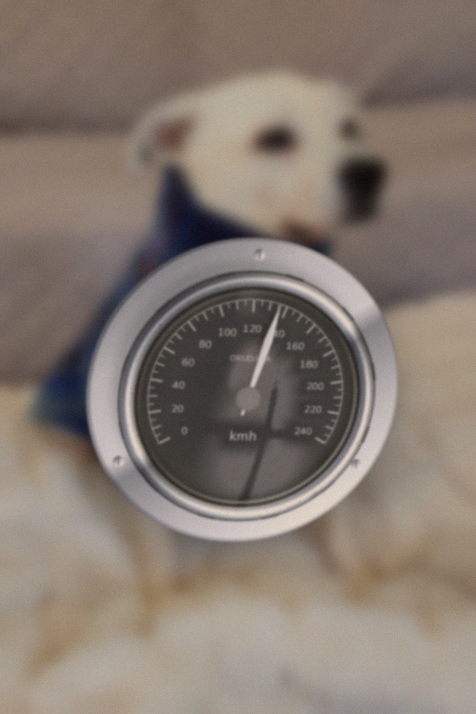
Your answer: km/h 135
